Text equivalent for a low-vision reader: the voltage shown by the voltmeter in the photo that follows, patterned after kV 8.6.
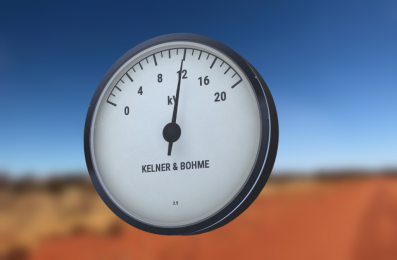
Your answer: kV 12
